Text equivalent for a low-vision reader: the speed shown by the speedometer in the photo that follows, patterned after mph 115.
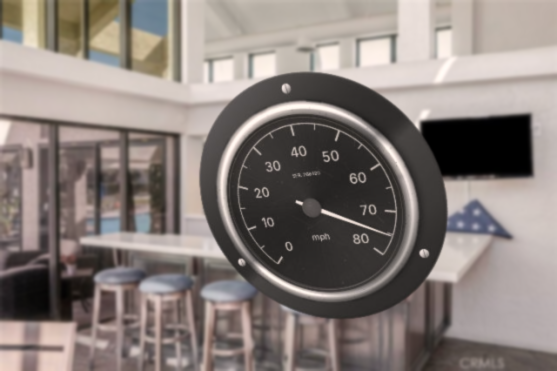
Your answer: mph 75
